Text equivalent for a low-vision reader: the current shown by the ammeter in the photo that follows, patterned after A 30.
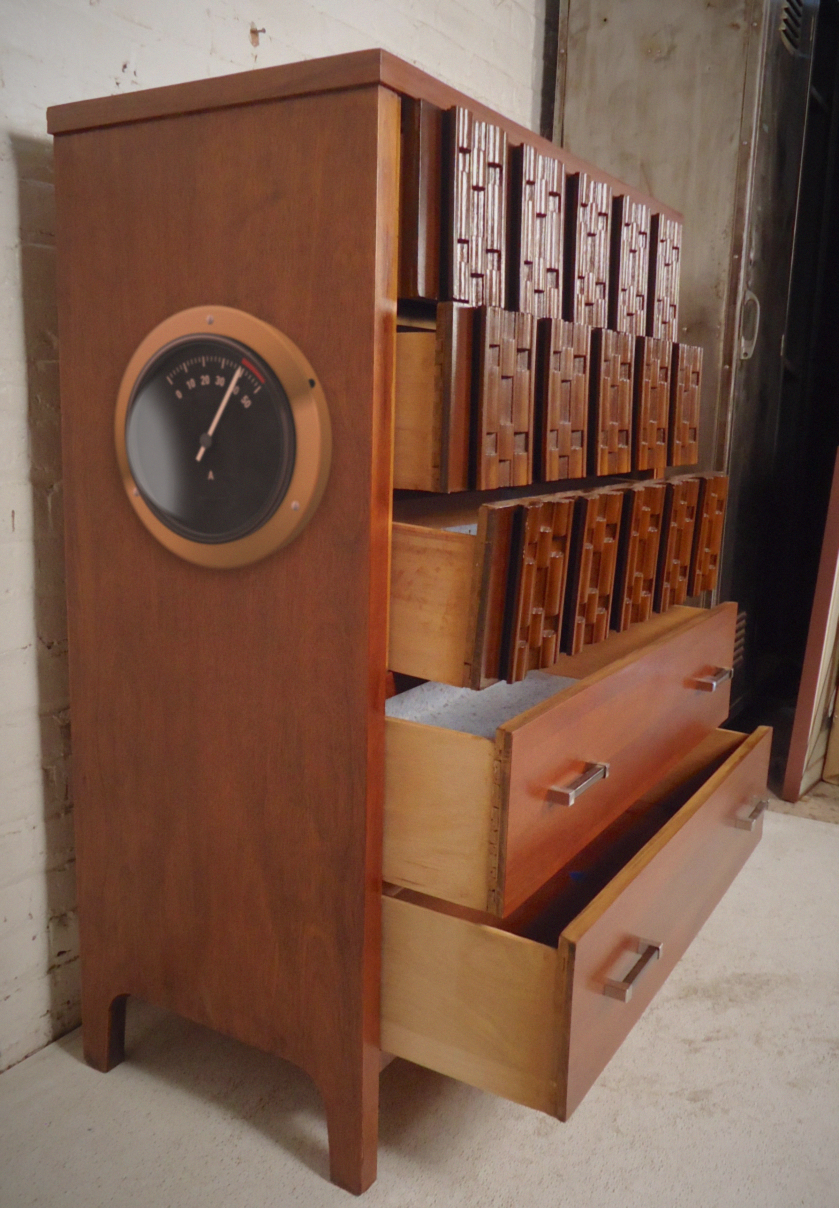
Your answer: A 40
